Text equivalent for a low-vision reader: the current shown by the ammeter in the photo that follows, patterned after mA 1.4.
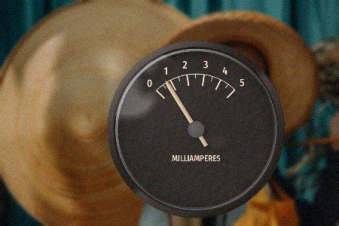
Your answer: mA 0.75
